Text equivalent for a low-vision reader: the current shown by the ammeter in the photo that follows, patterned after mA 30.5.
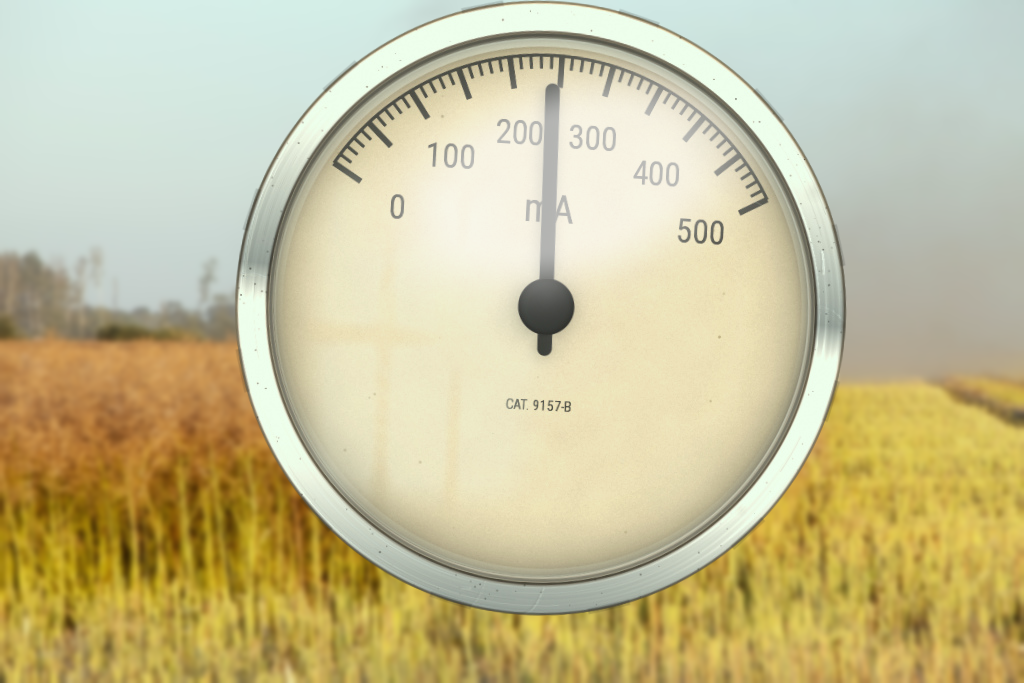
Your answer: mA 240
